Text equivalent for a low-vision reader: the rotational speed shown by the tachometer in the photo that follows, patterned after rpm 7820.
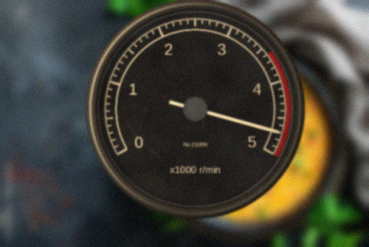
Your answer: rpm 4700
